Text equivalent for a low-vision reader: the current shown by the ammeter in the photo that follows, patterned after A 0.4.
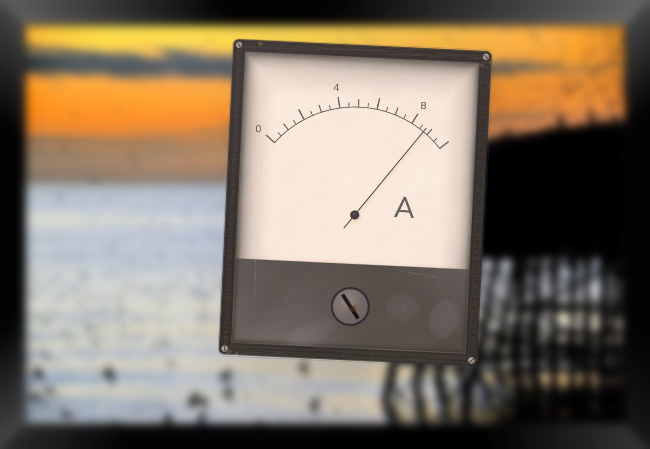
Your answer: A 8.75
